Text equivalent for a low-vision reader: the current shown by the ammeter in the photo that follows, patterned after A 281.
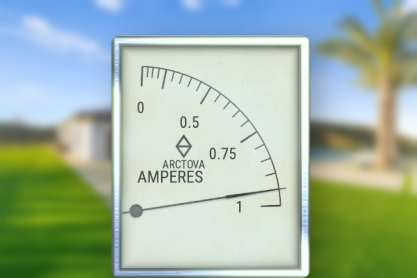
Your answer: A 0.95
